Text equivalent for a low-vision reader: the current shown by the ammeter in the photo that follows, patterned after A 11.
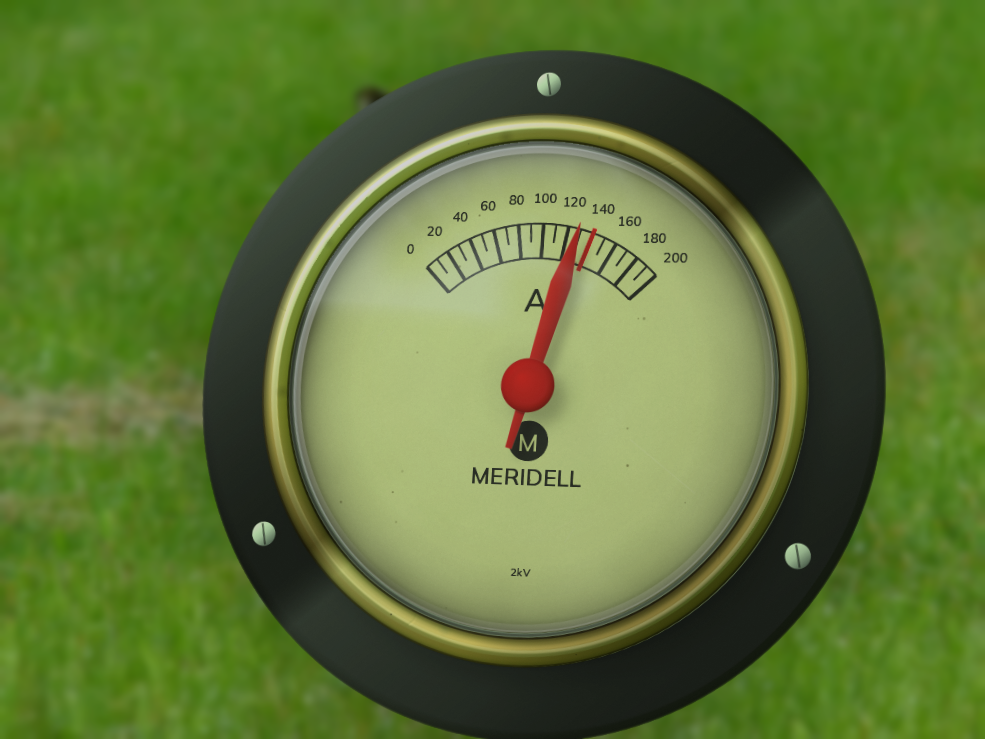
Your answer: A 130
